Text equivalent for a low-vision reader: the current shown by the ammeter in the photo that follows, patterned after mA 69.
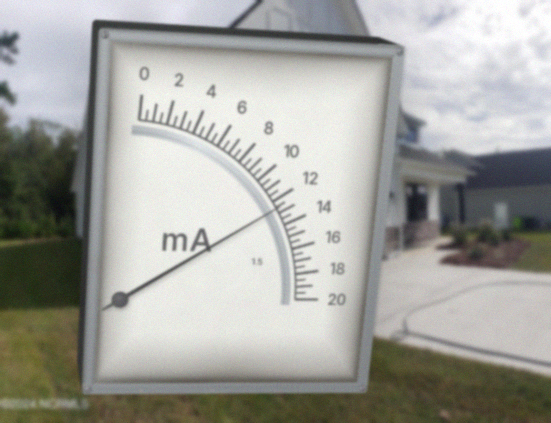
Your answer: mA 12.5
